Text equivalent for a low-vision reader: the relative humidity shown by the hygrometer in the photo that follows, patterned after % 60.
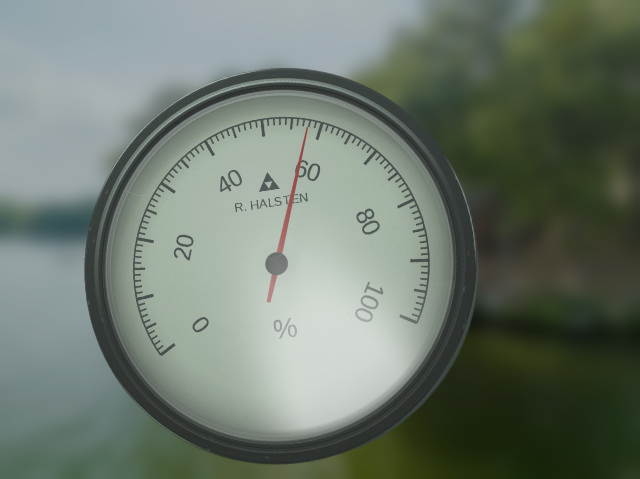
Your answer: % 58
